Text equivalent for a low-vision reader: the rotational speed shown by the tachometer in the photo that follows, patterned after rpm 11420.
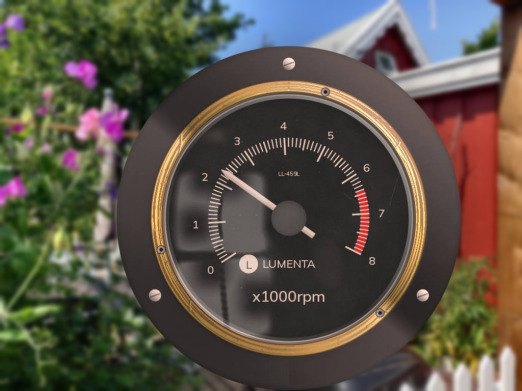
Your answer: rpm 2300
